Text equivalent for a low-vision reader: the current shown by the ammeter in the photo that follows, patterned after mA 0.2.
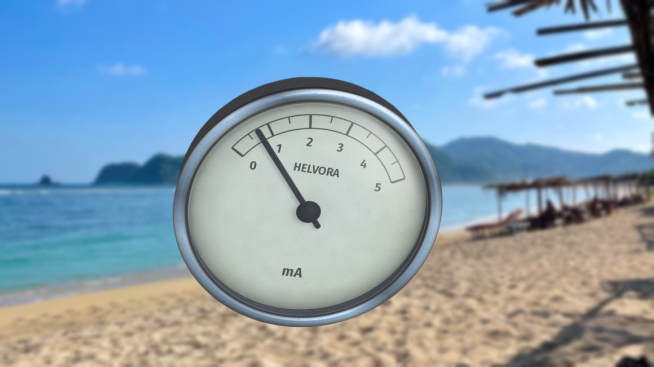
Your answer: mA 0.75
